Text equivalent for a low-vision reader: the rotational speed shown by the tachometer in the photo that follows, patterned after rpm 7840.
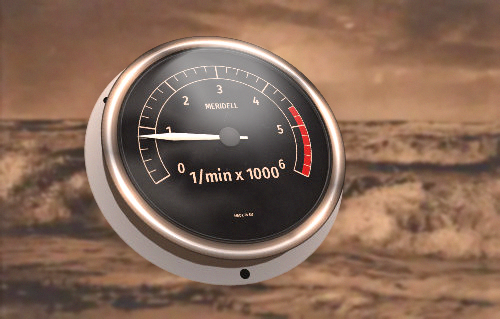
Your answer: rpm 800
